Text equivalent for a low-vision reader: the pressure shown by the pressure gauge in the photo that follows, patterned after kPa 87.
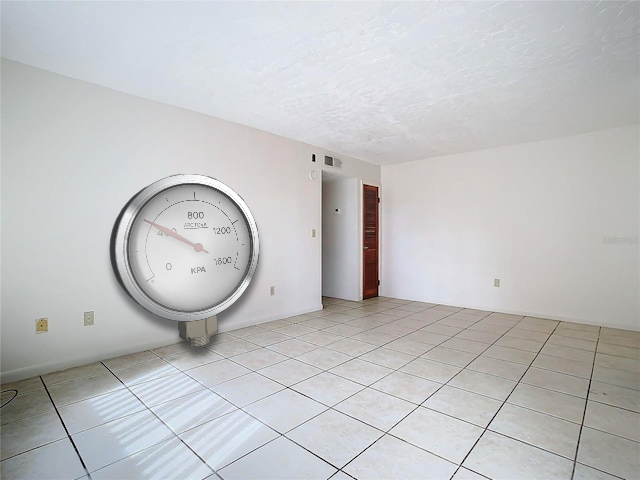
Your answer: kPa 400
